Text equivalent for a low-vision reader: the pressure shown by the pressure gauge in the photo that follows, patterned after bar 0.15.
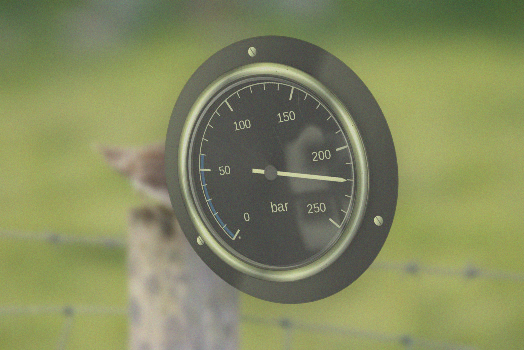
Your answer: bar 220
